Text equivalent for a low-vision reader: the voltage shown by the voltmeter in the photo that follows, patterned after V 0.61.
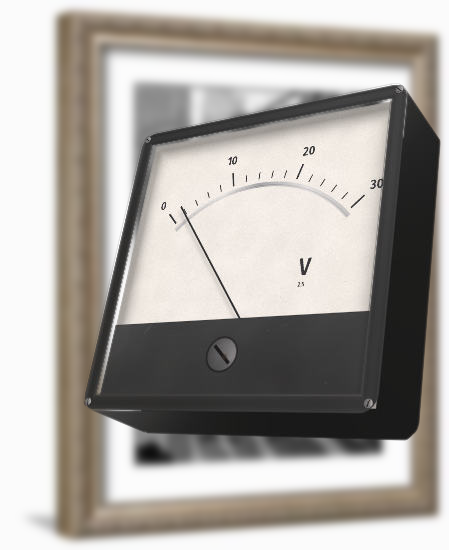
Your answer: V 2
